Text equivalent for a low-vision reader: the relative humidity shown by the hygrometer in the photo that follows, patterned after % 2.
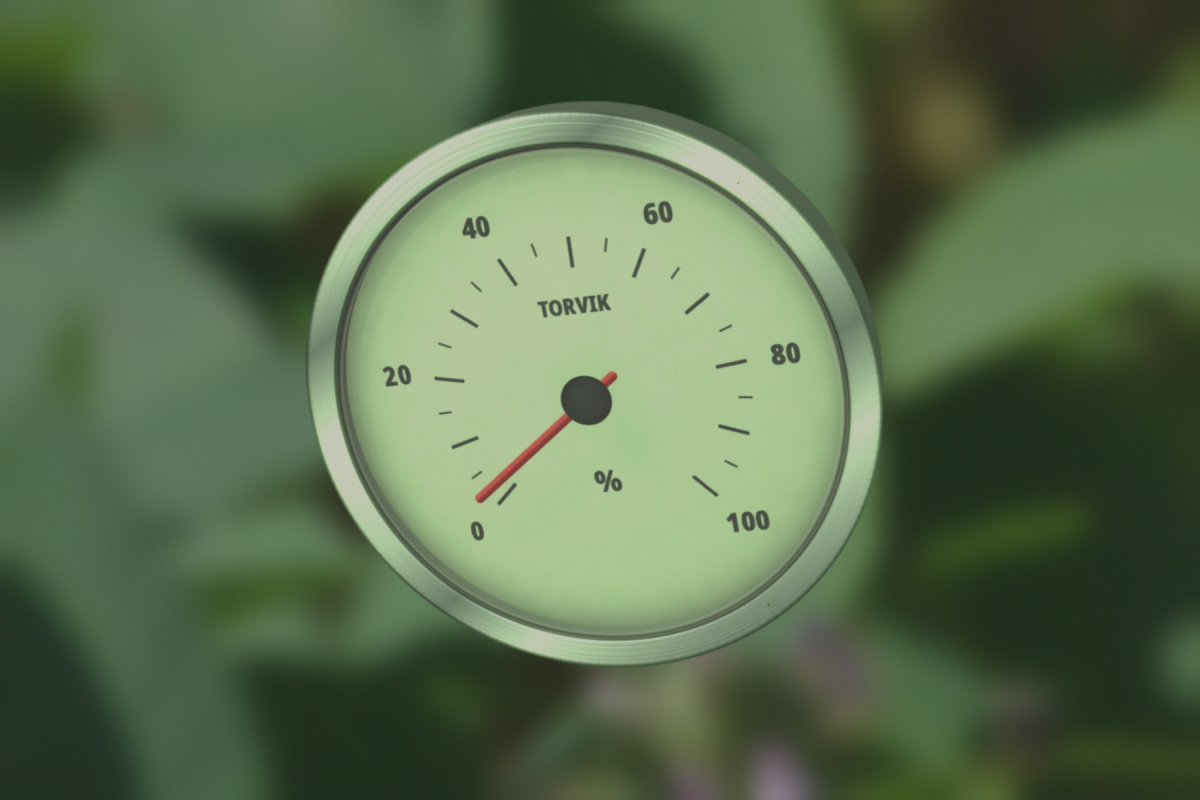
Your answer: % 2.5
